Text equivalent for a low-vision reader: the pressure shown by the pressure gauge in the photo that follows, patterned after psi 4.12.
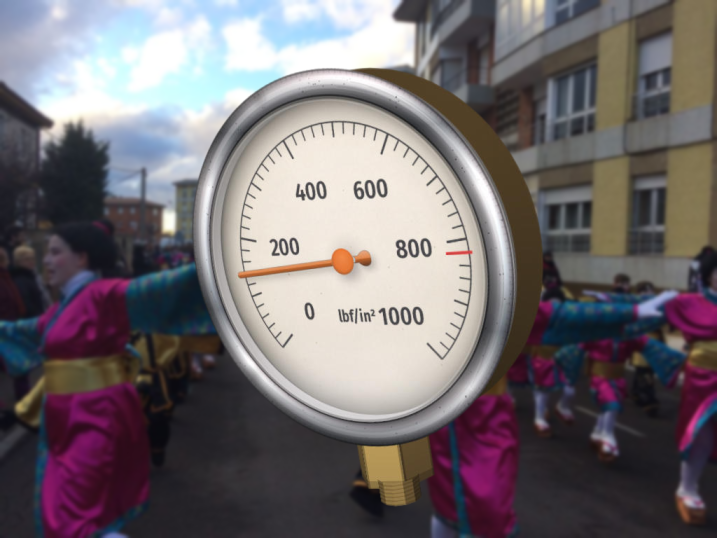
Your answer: psi 140
